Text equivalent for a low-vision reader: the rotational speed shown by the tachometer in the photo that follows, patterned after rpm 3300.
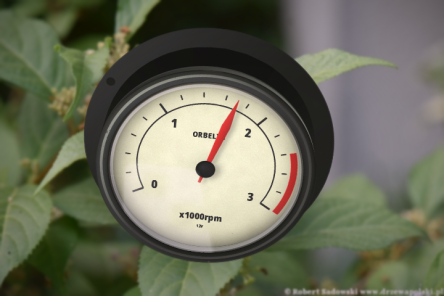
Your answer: rpm 1700
